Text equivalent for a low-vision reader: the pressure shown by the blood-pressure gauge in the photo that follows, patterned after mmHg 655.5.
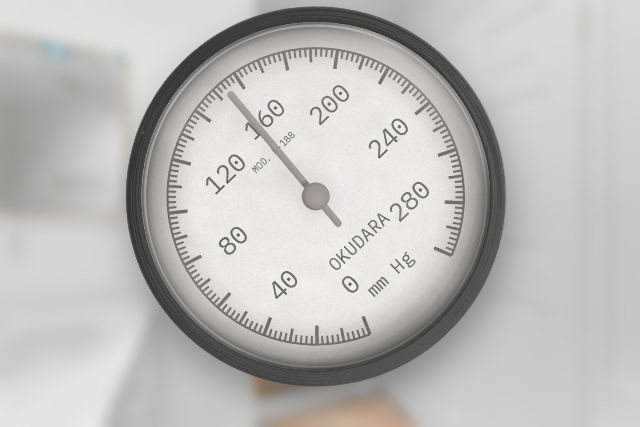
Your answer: mmHg 154
